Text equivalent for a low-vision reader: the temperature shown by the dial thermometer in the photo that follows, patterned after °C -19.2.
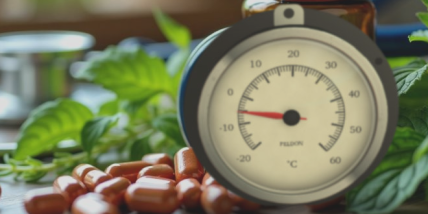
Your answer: °C -5
